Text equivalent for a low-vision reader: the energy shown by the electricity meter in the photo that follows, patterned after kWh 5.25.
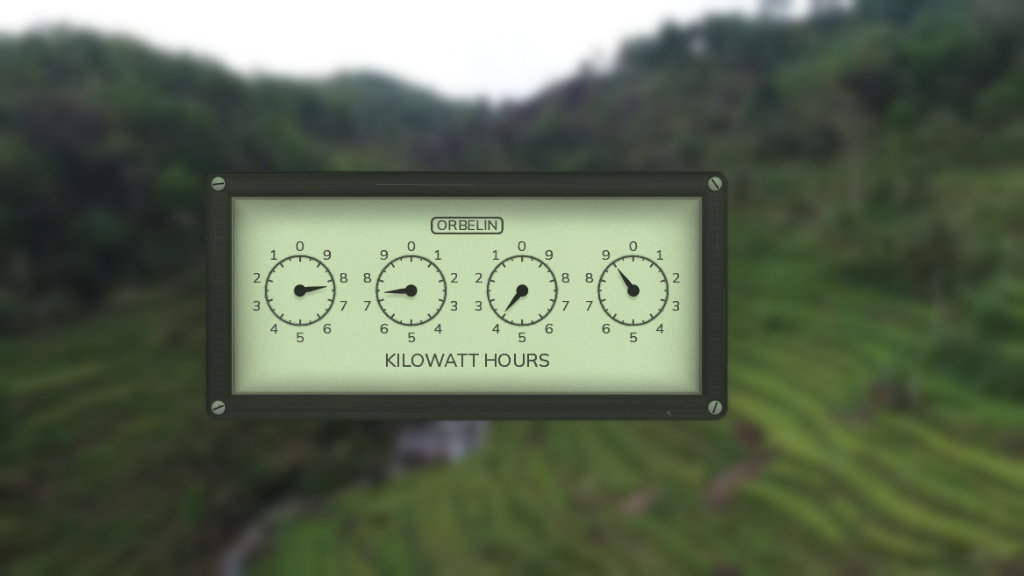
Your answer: kWh 7739
